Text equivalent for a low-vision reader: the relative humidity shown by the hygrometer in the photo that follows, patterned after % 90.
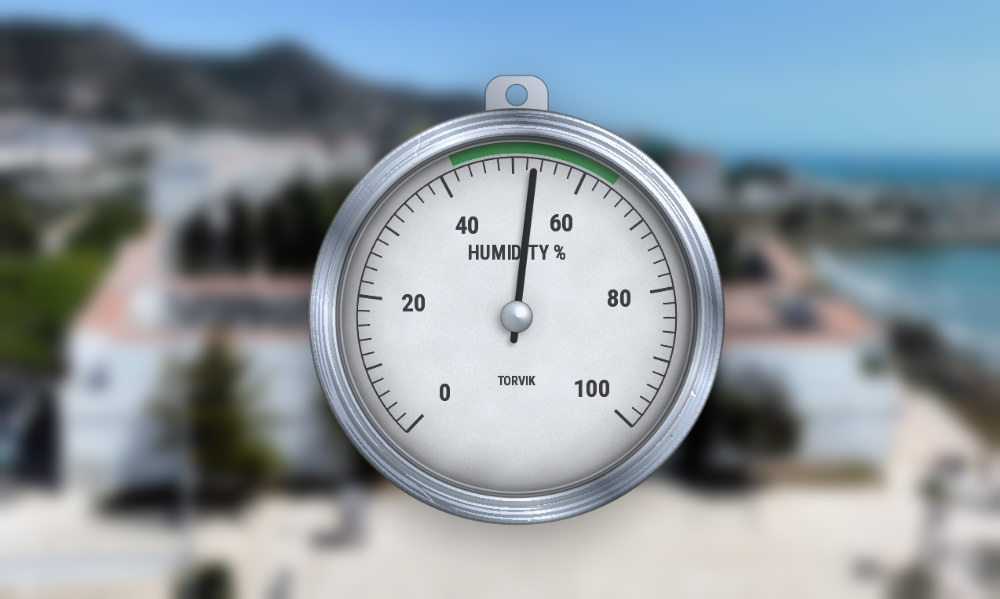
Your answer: % 53
